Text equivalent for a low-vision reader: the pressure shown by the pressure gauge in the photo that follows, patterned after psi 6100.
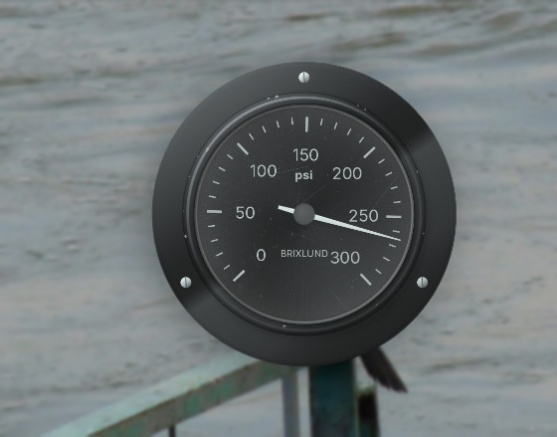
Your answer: psi 265
